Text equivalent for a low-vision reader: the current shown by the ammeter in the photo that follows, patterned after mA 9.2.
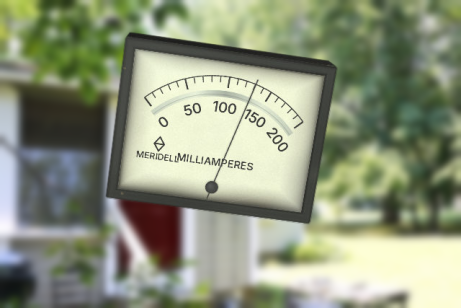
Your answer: mA 130
